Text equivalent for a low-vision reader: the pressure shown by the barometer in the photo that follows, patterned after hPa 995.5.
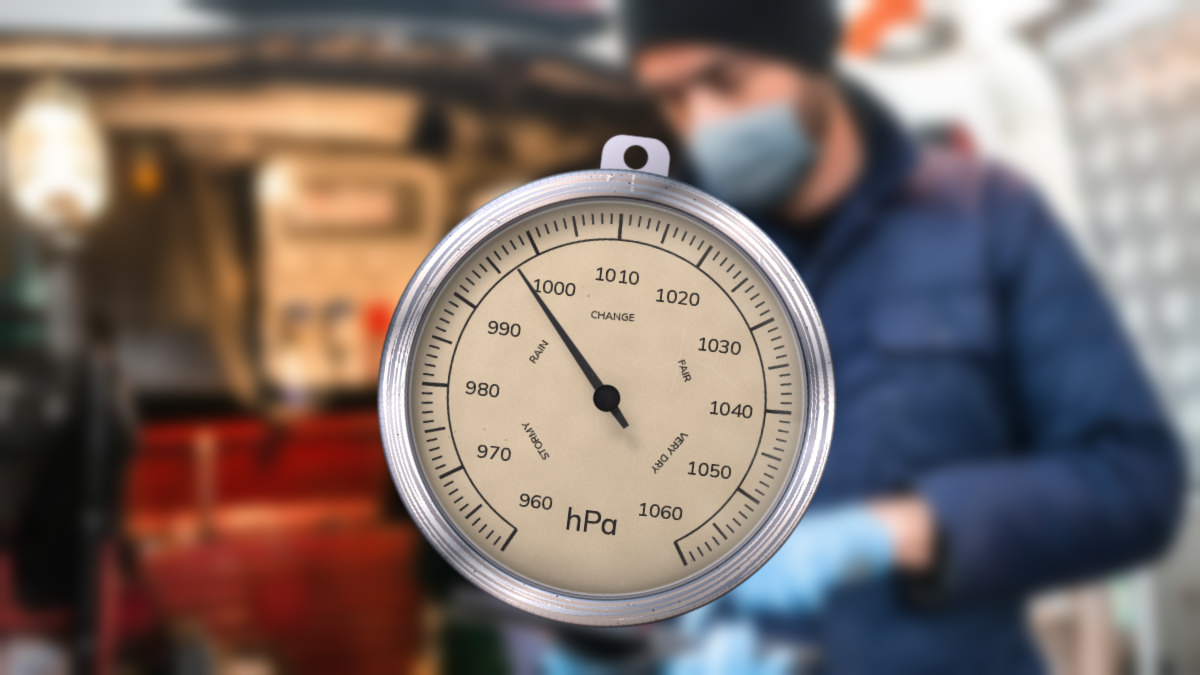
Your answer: hPa 997
